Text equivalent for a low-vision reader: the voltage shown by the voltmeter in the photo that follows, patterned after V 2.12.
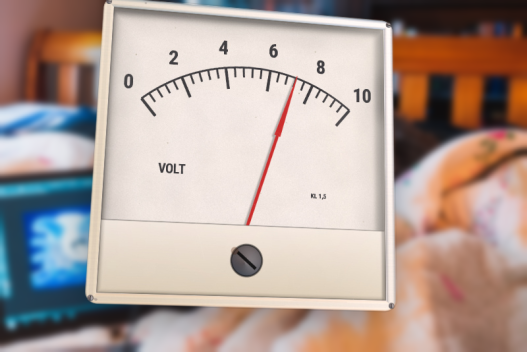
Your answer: V 7.2
